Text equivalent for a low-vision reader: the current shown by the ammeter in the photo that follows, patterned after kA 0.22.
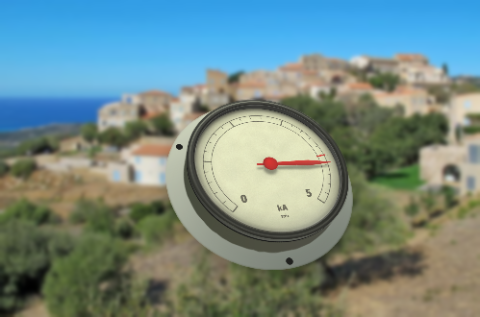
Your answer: kA 4.2
